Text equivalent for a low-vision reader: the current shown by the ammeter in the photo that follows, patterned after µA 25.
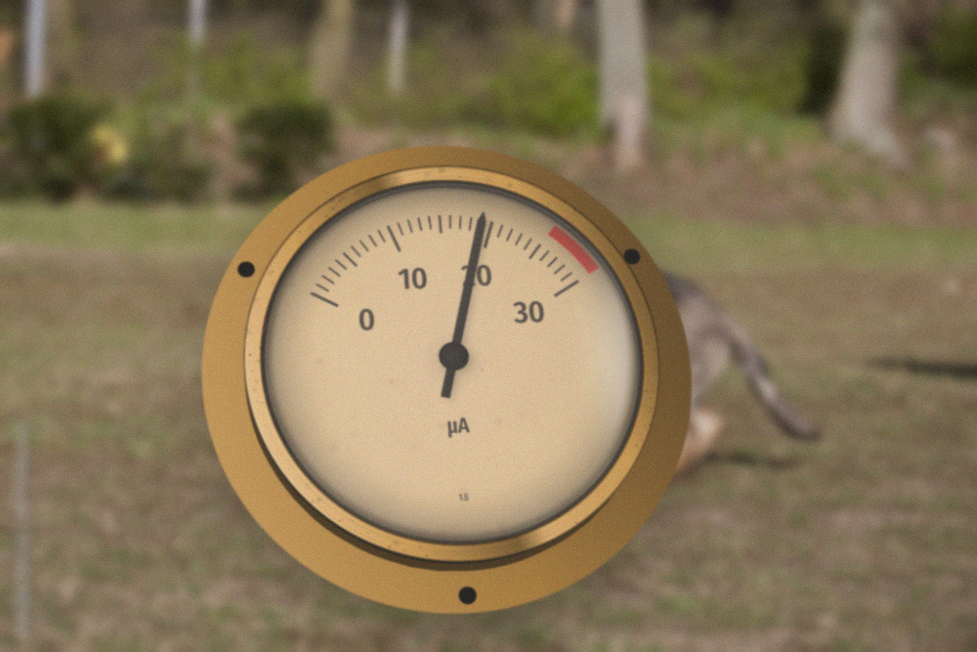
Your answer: µA 19
